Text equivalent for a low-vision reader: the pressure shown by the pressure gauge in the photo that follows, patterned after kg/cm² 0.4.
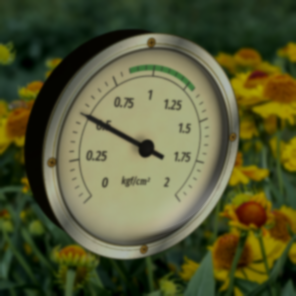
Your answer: kg/cm² 0.5
